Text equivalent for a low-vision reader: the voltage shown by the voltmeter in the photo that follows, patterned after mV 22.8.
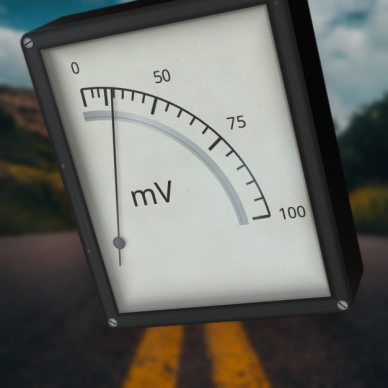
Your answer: mV 30
